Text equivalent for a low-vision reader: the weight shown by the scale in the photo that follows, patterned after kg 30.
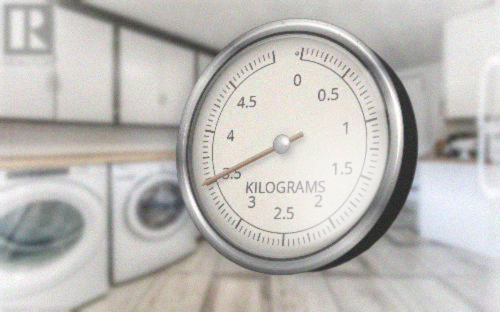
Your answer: kg 3.5
